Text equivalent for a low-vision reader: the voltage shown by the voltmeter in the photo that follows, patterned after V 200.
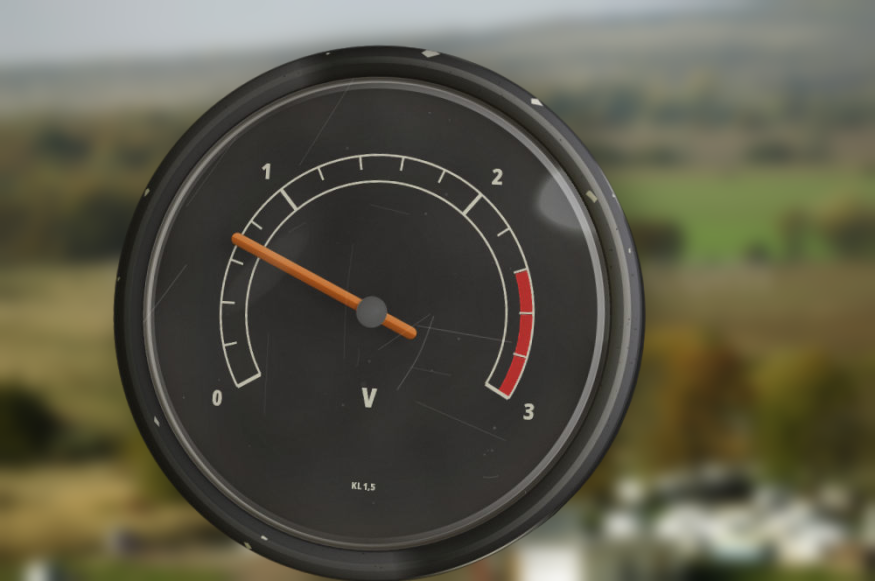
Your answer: V 0.7
